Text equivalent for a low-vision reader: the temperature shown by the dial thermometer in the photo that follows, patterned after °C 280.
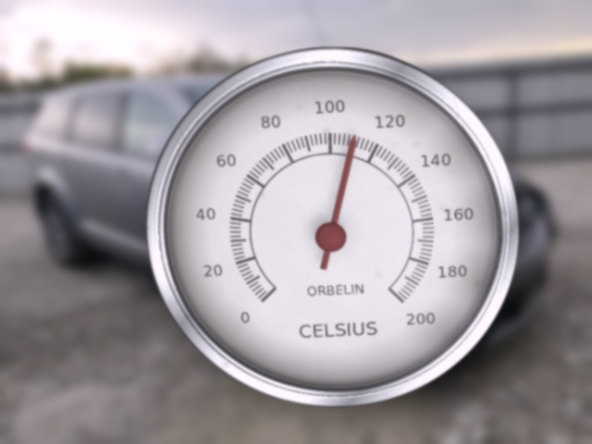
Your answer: °C 110
